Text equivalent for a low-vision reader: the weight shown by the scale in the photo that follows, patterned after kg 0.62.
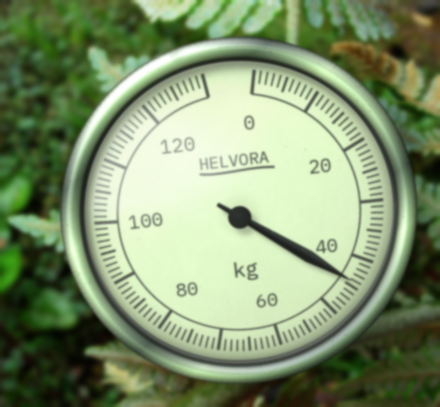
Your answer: kg 44
